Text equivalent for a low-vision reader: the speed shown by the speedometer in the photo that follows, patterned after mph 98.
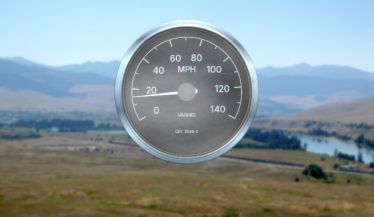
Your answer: mph 15
